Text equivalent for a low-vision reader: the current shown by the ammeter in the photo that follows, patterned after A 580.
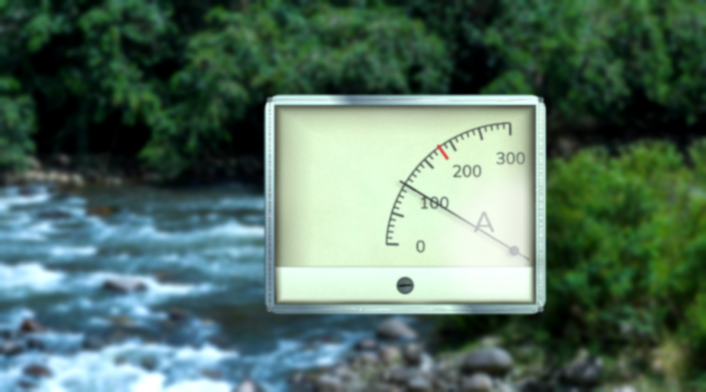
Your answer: A 100
